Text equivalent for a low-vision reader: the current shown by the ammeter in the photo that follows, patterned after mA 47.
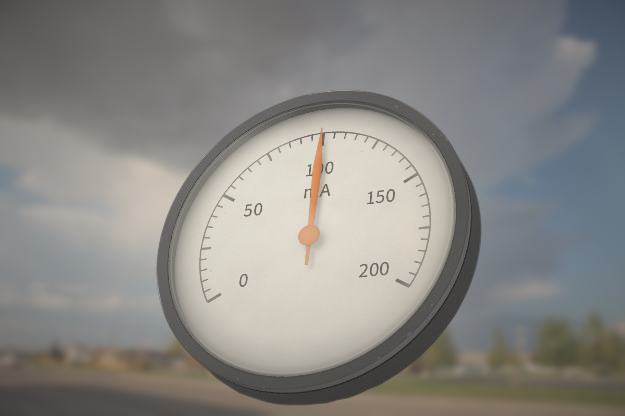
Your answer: mA 100
